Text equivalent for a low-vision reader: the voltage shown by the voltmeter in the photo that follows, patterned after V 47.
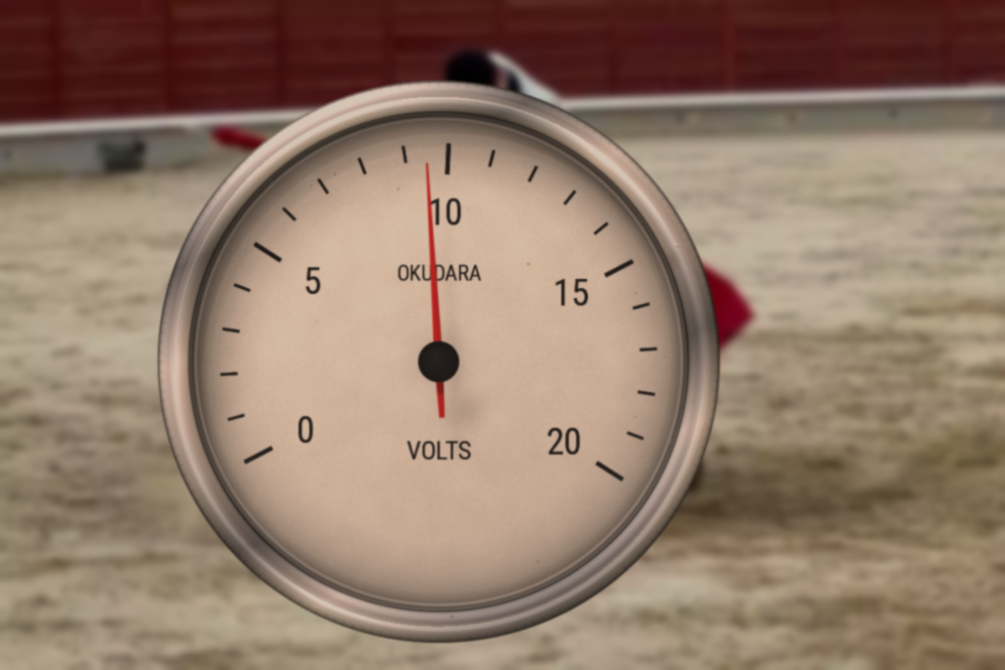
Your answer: V 9.5
